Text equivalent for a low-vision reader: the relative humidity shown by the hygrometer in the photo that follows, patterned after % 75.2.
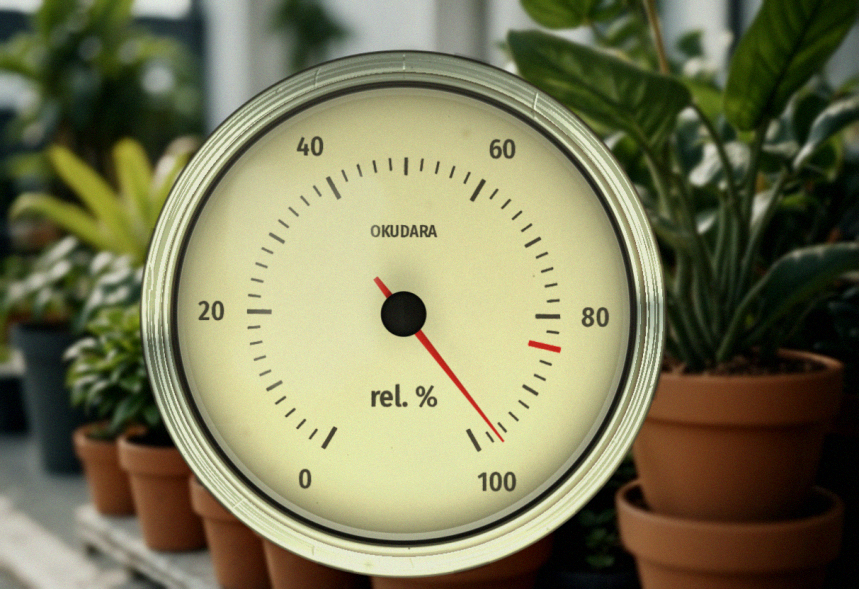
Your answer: % 97
